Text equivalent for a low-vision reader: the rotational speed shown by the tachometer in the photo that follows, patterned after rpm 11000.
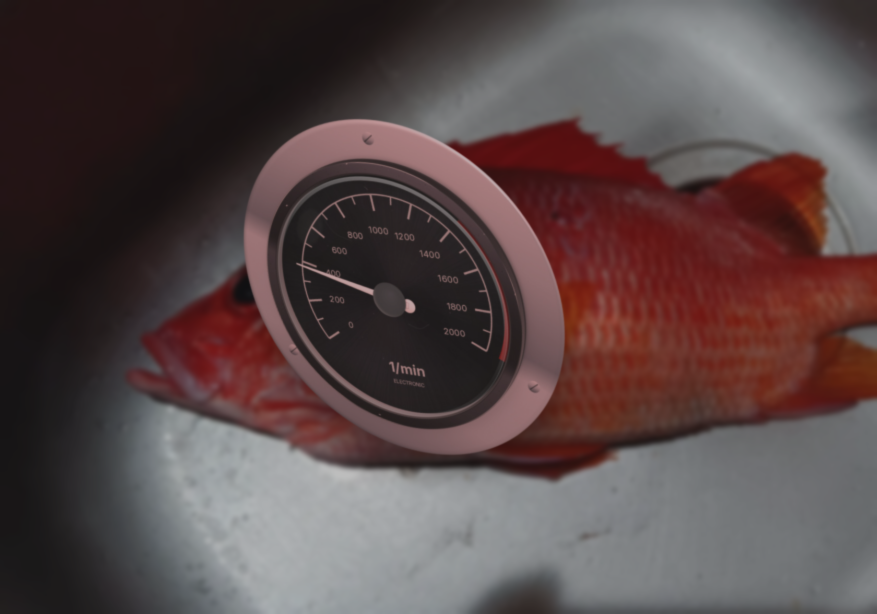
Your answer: rpm 400
